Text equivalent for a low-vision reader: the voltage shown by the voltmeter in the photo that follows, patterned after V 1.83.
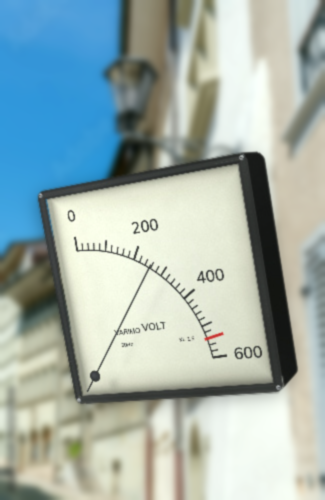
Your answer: V 260
